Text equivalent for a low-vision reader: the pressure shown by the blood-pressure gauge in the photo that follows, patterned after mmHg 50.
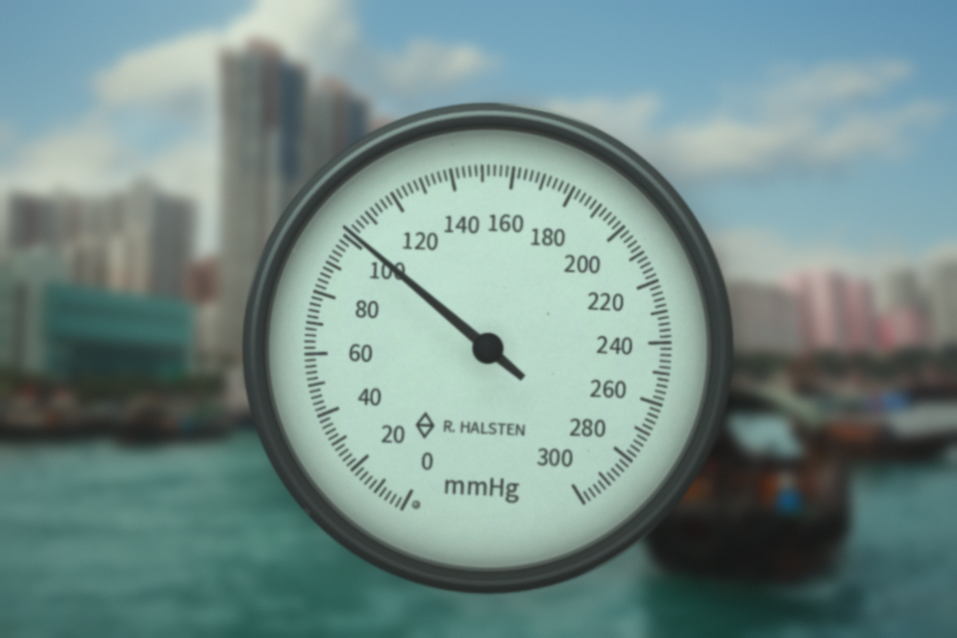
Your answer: mmHg 102
